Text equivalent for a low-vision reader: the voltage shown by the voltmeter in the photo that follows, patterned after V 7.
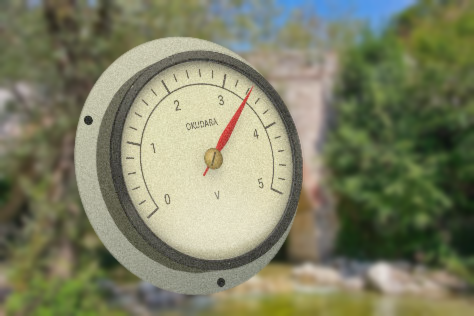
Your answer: V 3.4
